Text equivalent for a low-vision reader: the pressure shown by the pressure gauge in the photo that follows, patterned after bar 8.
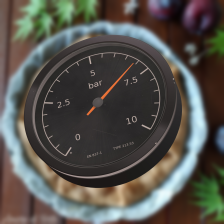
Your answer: bar 7
